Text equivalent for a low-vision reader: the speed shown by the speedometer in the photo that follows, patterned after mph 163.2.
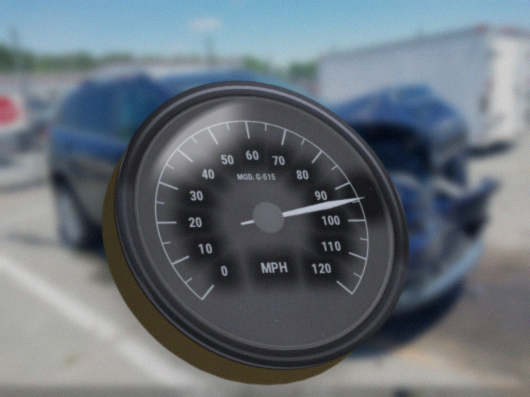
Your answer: mph 95
